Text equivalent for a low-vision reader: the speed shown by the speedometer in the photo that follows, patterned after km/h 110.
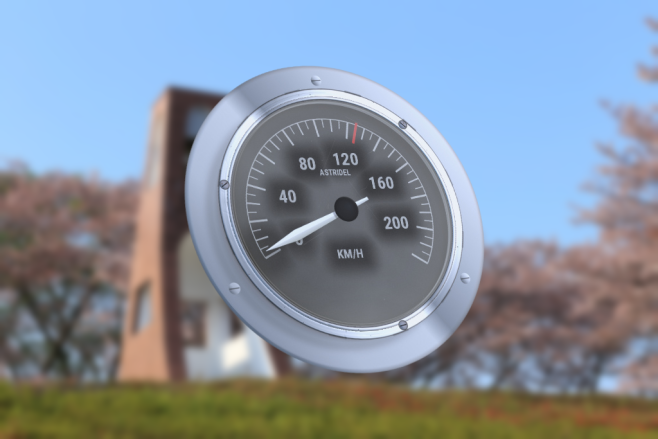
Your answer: km/h 2.5
